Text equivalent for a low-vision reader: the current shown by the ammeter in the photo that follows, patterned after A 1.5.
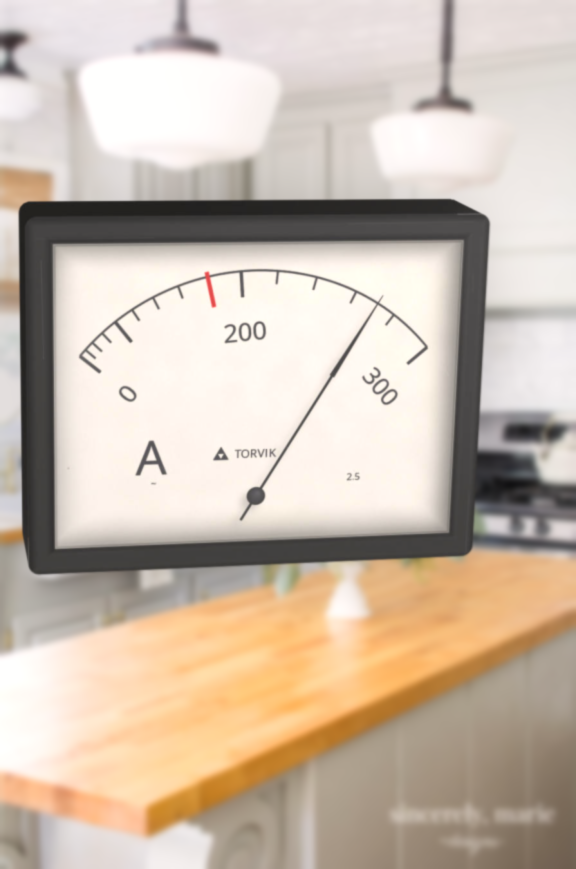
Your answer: A 270
